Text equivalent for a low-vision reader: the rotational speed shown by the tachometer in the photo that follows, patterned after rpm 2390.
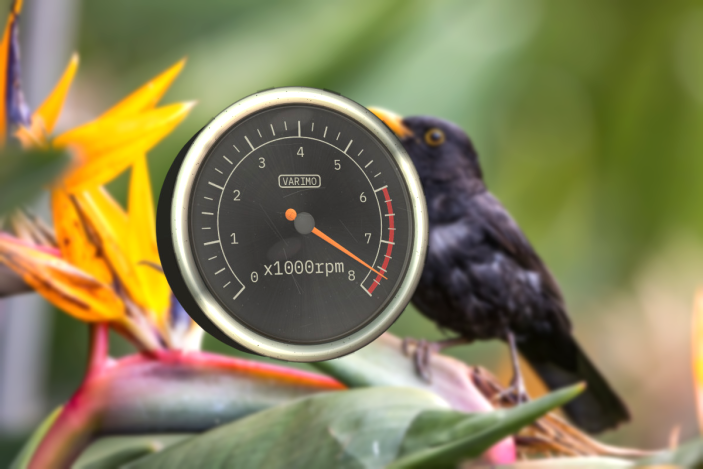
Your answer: rpm 7625
